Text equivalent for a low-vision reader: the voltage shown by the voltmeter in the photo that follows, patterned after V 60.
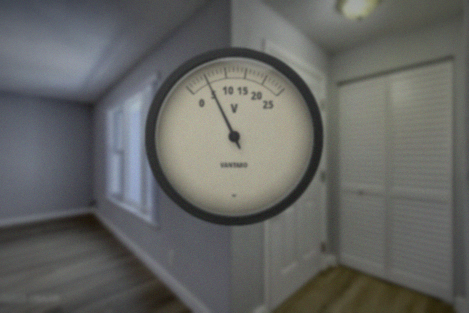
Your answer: V 5
